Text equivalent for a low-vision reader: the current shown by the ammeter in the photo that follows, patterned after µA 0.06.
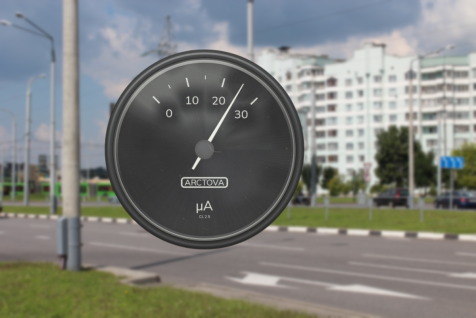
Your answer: µA 25
